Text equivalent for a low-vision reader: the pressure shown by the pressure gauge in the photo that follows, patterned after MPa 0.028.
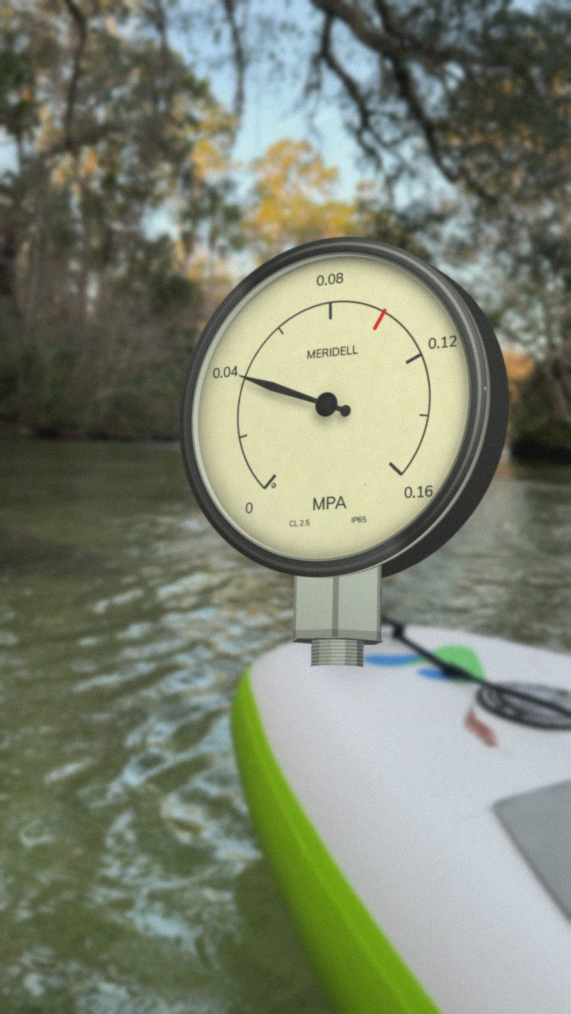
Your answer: MPa 0.04
